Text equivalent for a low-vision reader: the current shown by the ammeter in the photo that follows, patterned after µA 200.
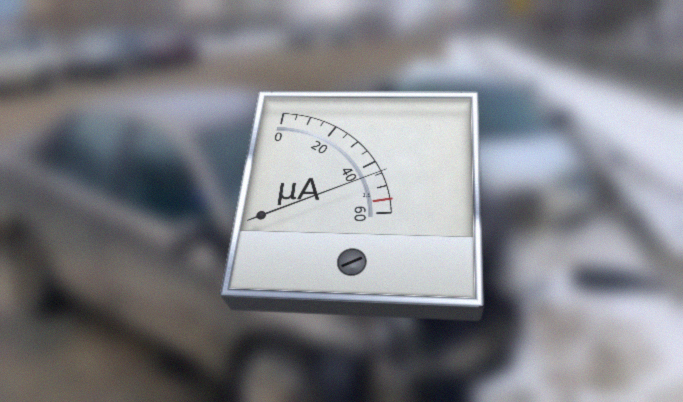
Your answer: µA 45
